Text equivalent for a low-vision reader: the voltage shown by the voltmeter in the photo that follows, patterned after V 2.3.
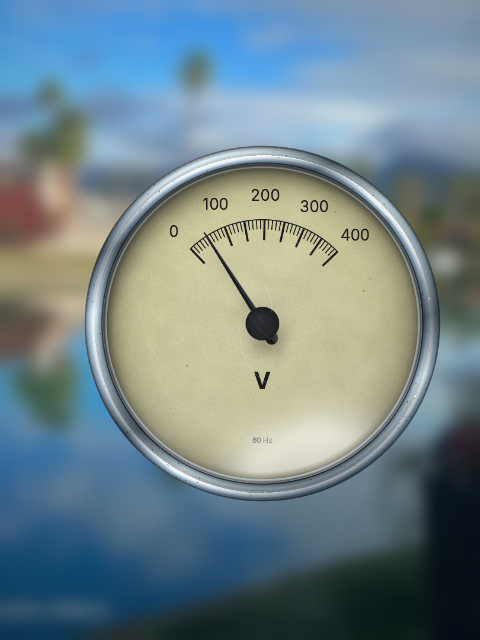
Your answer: V 50
